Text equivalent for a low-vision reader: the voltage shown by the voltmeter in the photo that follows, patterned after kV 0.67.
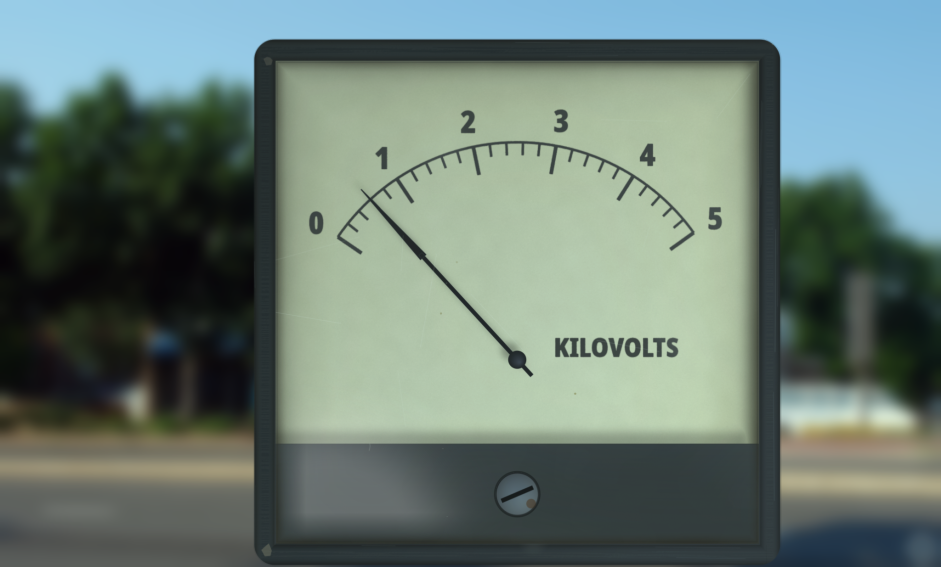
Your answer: kV 0.6
